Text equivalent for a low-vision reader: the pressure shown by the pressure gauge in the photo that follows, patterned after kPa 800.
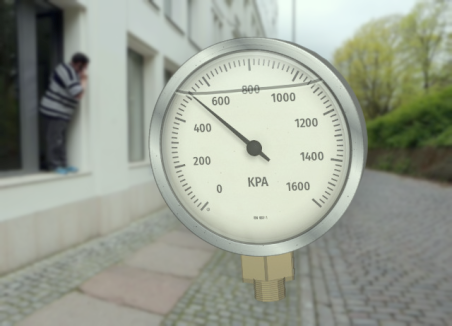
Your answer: kPa 520
